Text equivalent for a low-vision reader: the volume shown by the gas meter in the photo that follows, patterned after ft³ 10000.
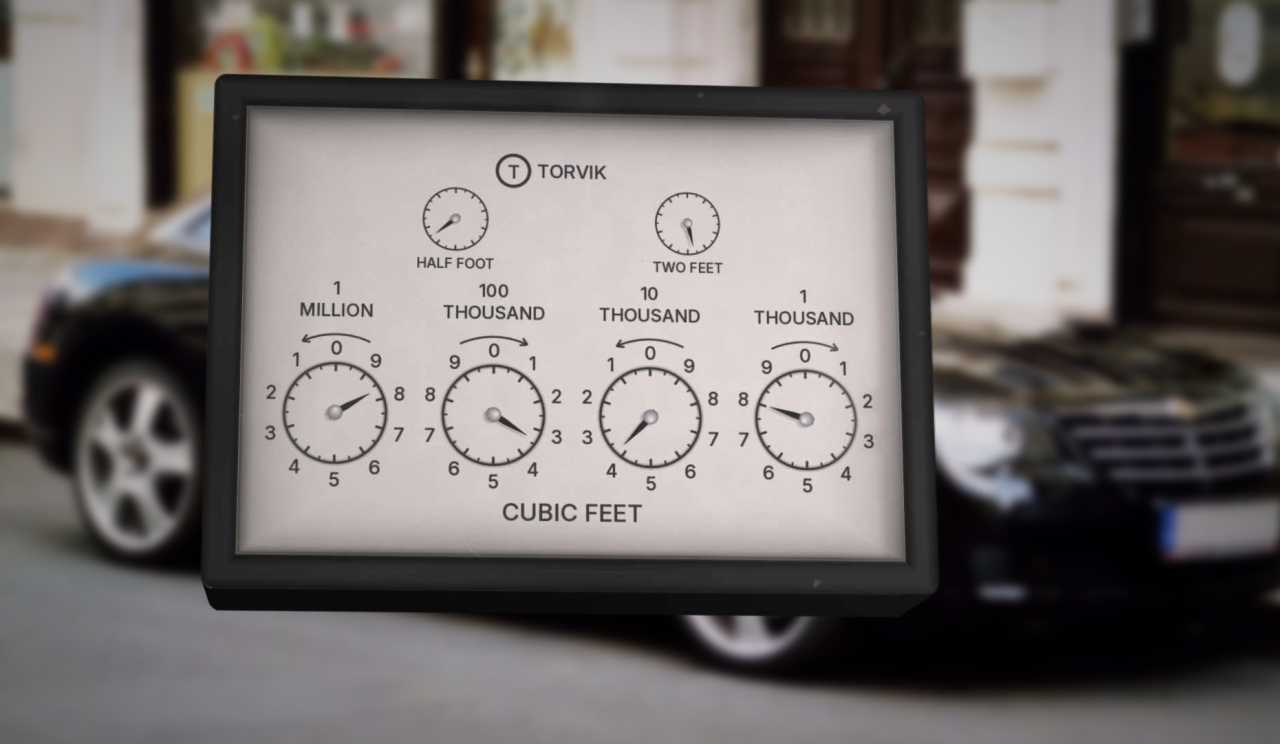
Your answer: ft³ 833800
